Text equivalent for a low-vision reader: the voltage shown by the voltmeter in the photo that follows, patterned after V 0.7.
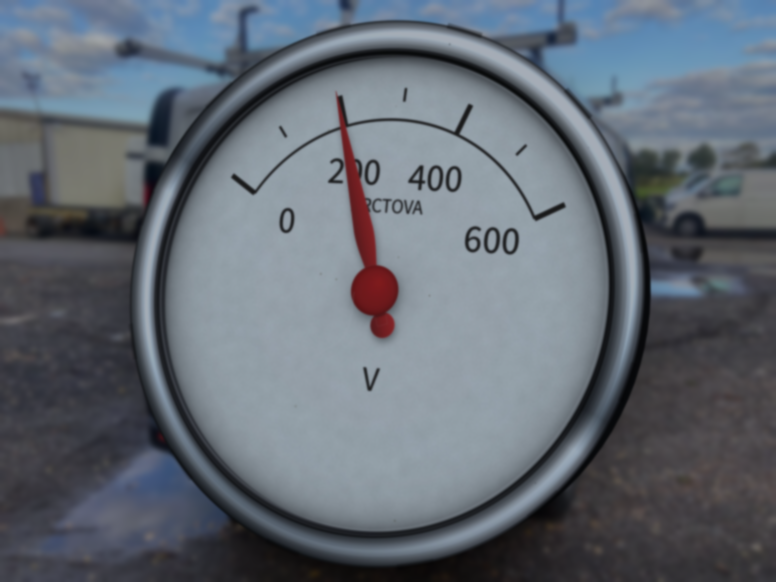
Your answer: V 200
